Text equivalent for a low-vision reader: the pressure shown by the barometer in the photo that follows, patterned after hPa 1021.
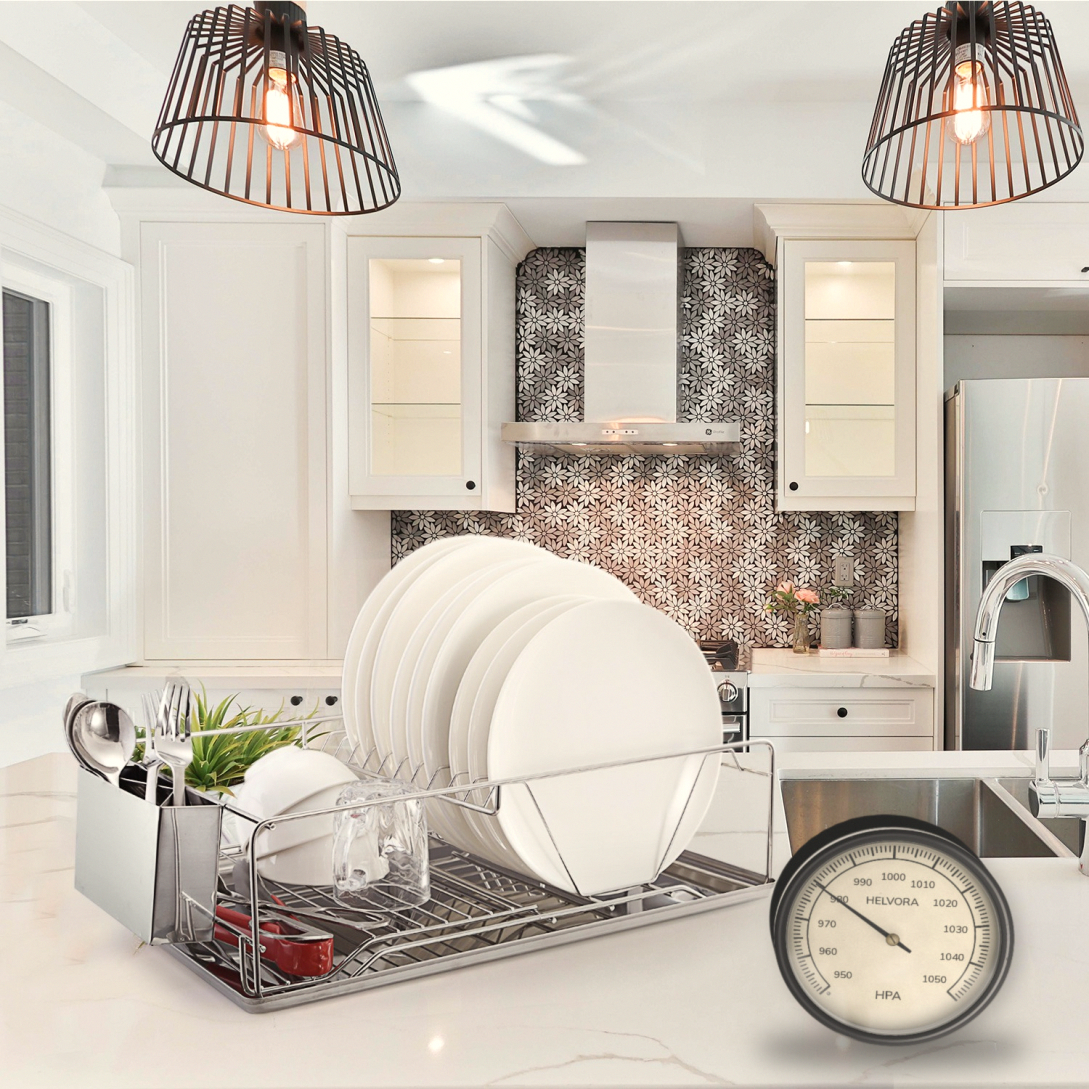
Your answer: hPa 980
